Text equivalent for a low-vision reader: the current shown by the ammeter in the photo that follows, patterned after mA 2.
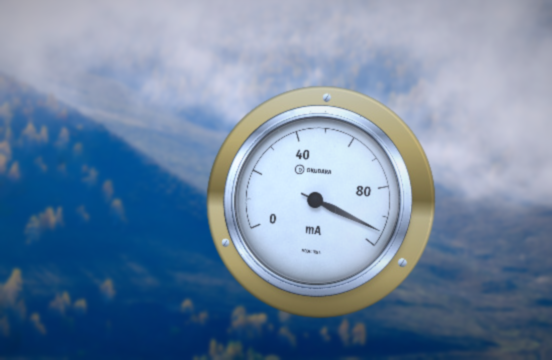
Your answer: mA 95
